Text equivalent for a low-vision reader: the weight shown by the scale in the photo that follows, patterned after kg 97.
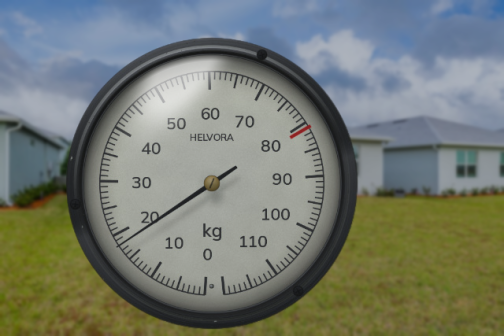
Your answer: kg 18
